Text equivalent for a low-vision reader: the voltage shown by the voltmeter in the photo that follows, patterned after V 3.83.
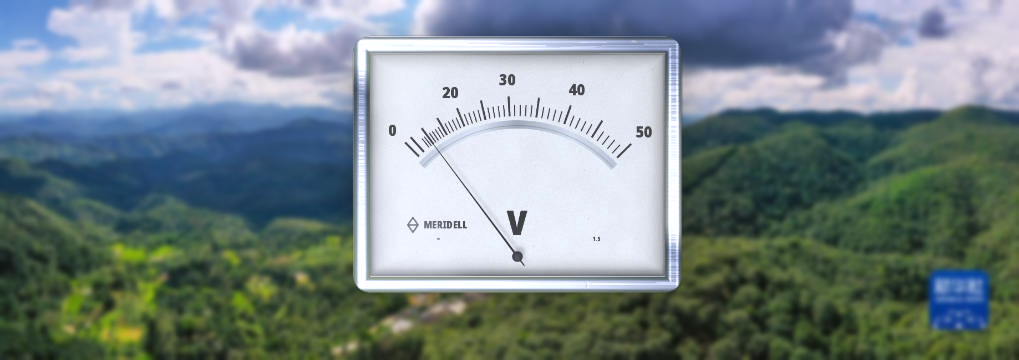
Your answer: V 10
